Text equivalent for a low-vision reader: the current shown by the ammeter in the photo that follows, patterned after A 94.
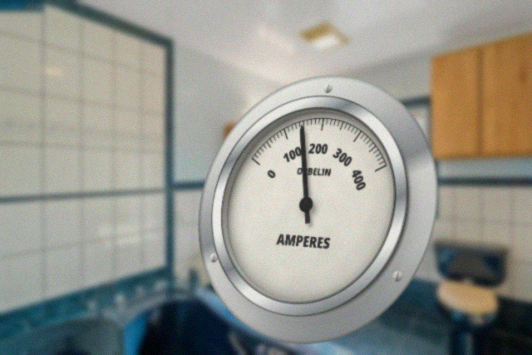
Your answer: A 150
